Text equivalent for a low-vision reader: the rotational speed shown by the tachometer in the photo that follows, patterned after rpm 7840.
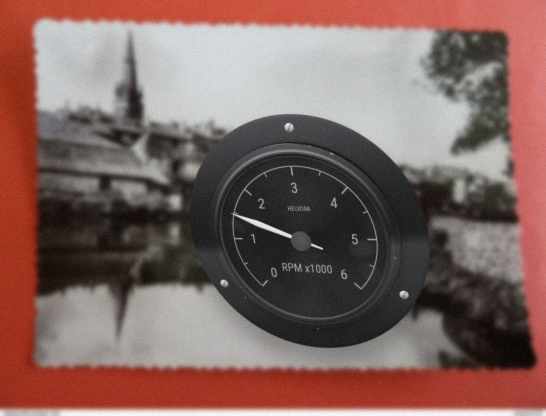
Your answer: rpm 1500
